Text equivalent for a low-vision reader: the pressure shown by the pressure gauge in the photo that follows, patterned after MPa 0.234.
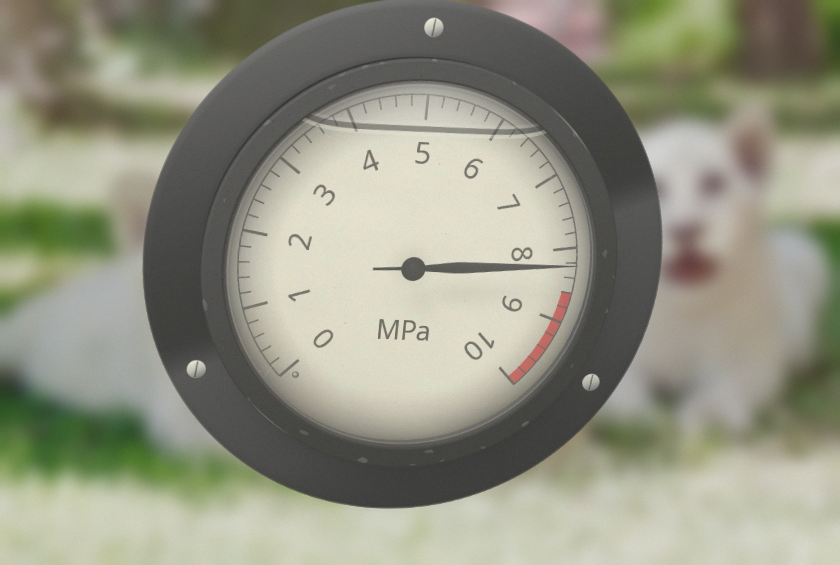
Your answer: MPa 8.2
